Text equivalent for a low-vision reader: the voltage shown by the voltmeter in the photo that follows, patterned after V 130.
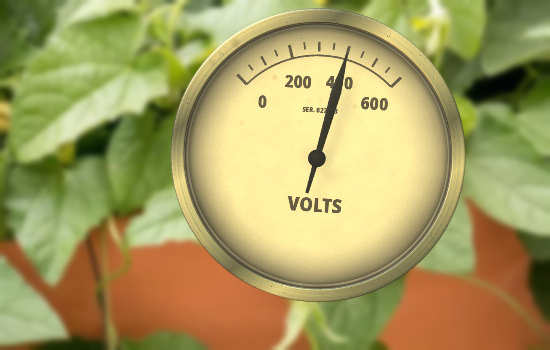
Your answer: V 400
